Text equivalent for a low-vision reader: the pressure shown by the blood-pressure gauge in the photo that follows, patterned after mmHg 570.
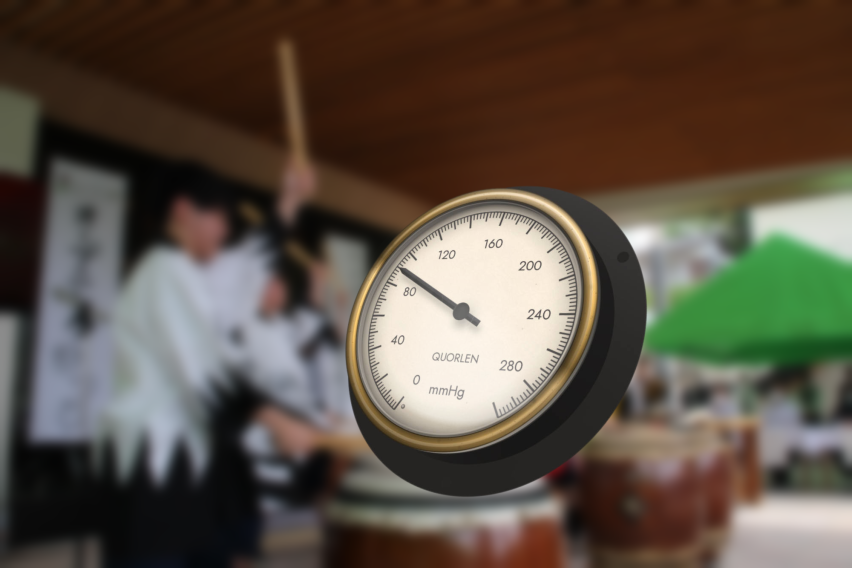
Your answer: mmHg 90
